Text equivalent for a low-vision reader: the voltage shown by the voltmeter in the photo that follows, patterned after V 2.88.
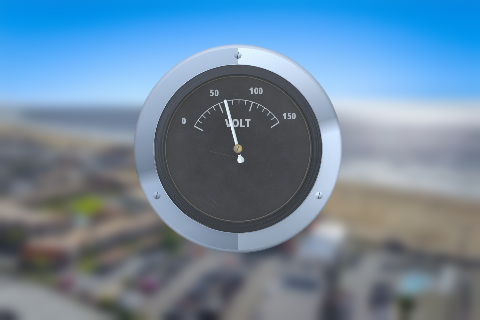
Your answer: V 60
